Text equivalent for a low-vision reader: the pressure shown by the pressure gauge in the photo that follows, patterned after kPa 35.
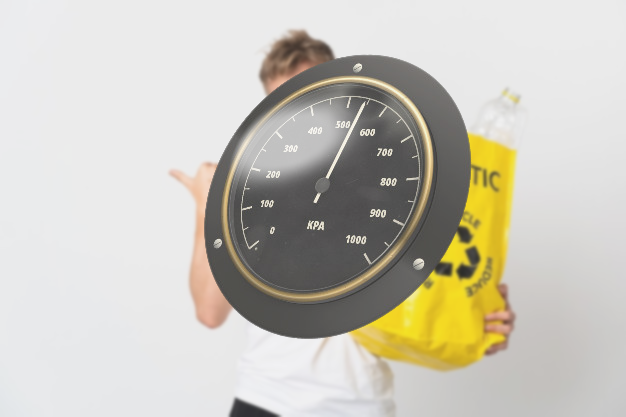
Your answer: kPa 550
